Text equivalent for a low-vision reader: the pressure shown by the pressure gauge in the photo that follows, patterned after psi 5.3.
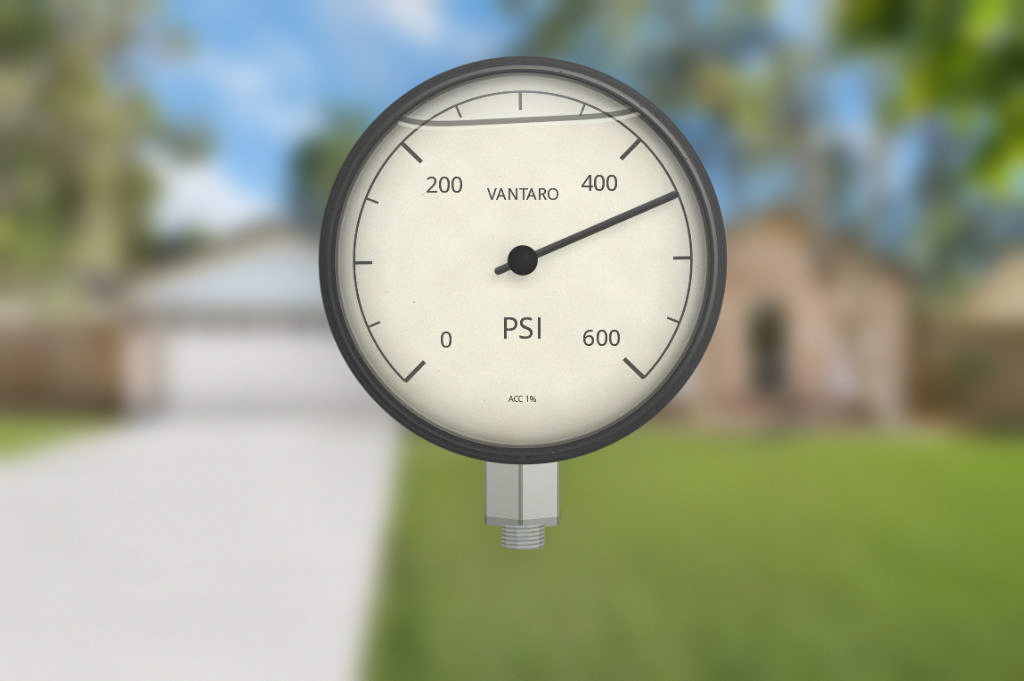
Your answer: psi 450
